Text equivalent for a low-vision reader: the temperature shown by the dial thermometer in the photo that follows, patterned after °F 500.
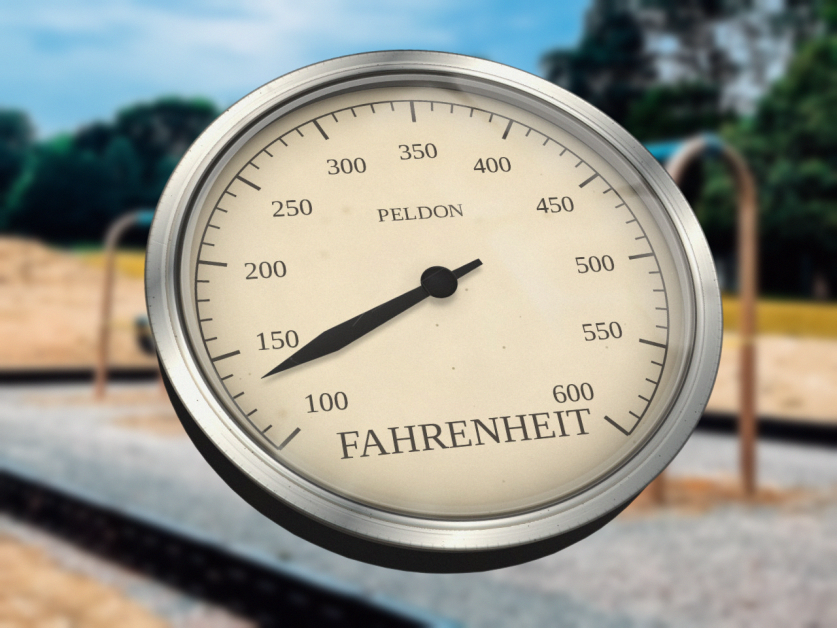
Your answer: °F 130
